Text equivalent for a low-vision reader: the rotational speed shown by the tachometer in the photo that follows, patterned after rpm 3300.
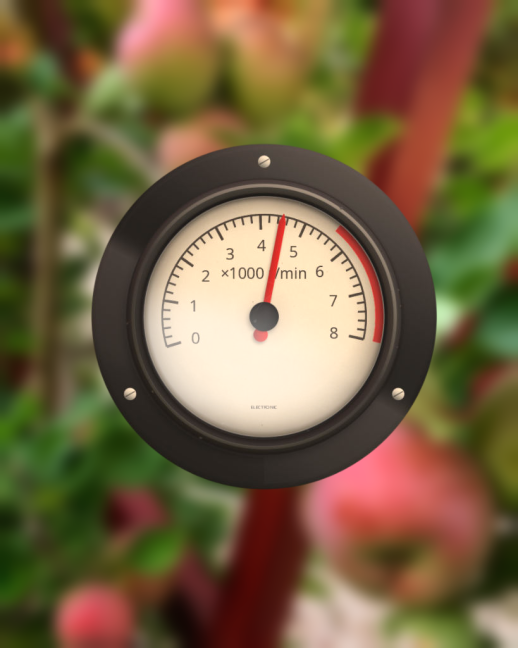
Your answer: rpm 4500
